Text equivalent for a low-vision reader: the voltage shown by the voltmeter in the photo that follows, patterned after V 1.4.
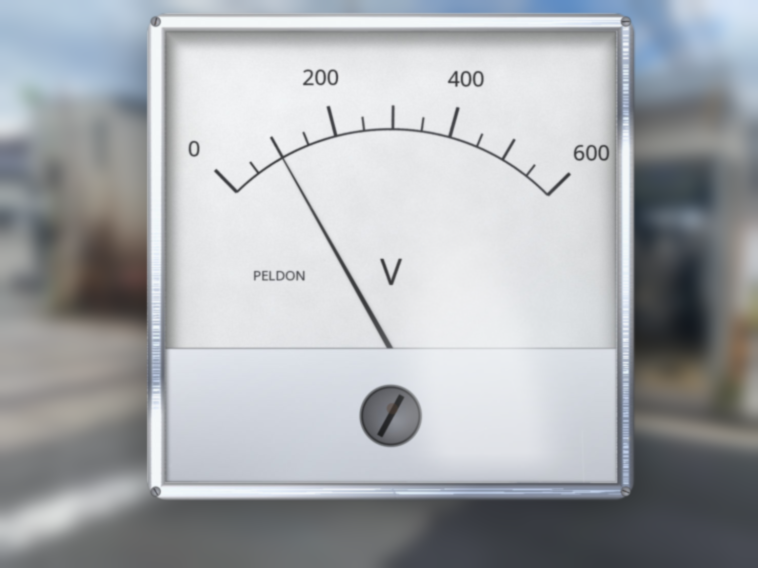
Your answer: V 100
